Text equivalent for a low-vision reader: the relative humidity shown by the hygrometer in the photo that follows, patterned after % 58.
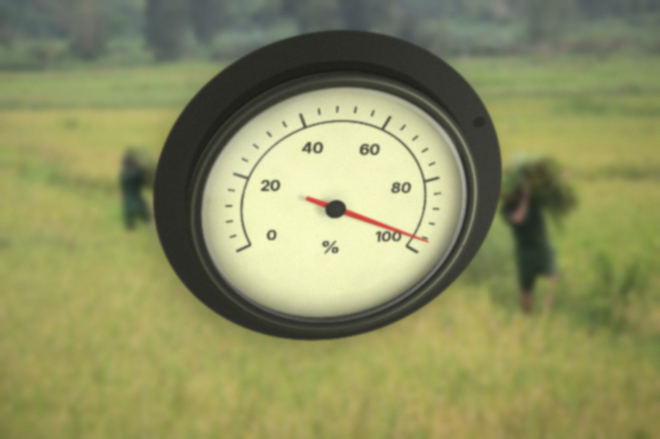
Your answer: % 96
